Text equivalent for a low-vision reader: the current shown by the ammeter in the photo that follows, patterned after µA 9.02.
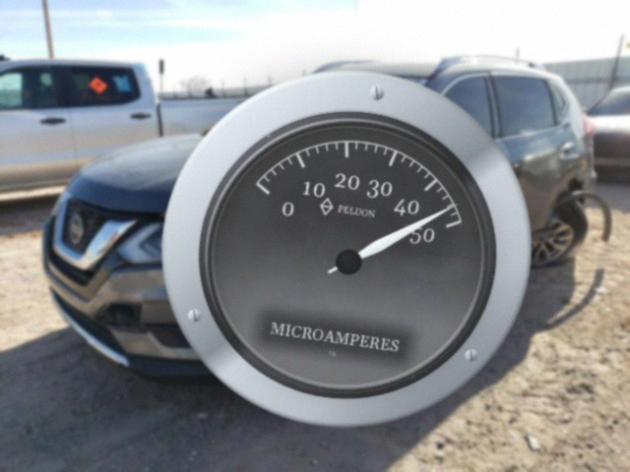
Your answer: µA 46
